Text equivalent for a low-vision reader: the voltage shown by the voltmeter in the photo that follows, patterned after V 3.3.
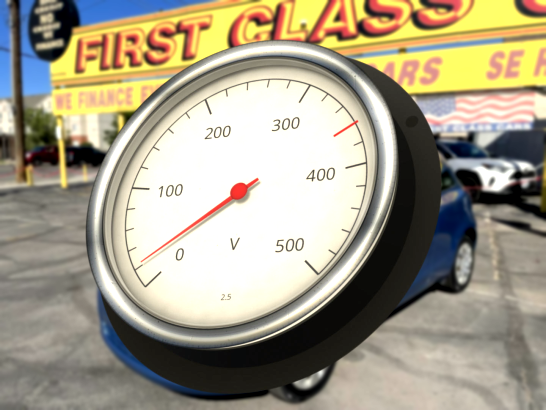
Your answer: V 20
